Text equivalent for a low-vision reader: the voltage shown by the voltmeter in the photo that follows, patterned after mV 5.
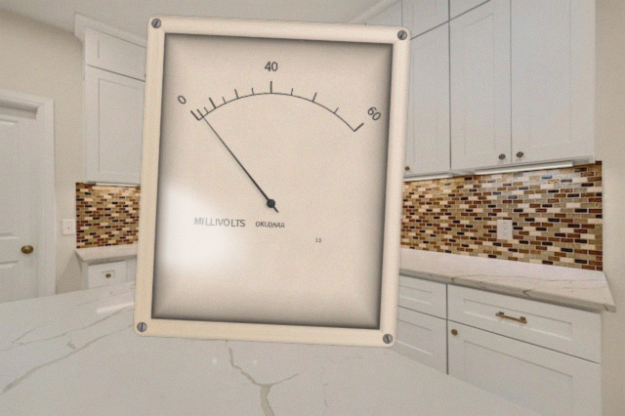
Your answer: mV 10
